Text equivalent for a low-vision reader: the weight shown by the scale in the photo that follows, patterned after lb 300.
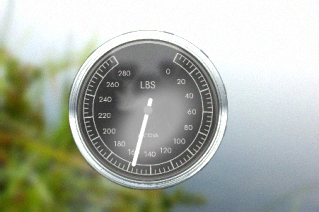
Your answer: lb 156
